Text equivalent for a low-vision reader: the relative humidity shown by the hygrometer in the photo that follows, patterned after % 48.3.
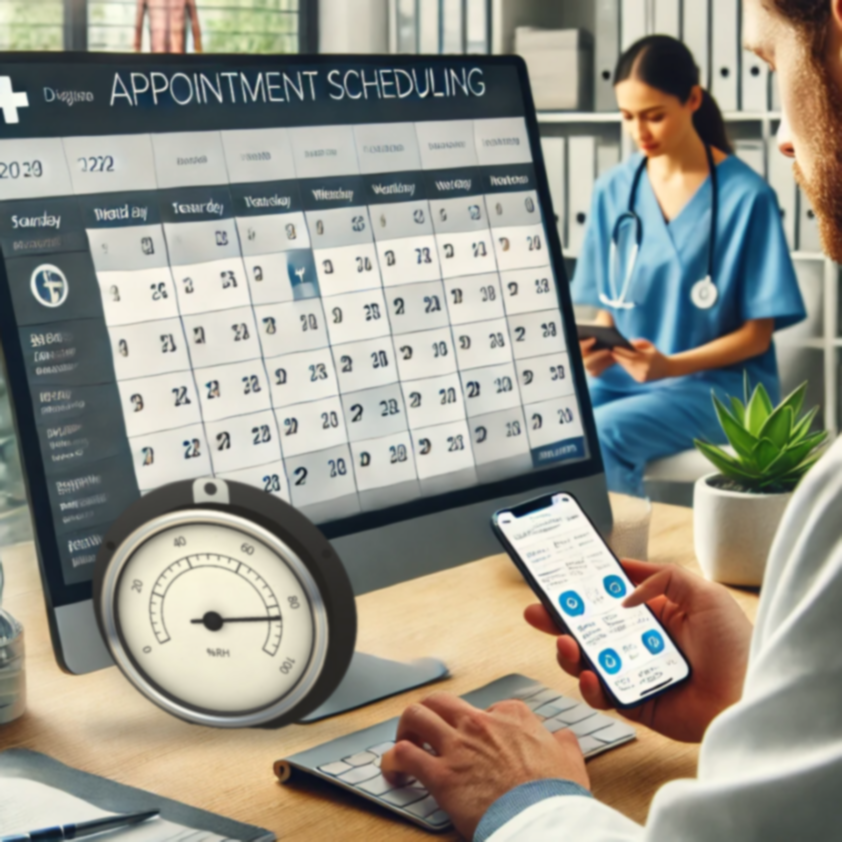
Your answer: % 84
